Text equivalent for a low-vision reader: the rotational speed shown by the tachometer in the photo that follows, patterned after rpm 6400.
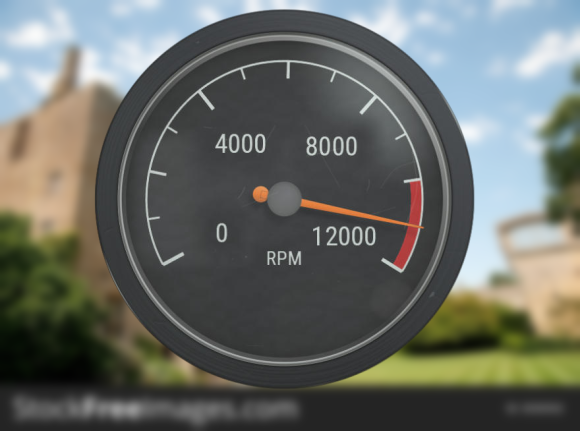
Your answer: rpm 11000
